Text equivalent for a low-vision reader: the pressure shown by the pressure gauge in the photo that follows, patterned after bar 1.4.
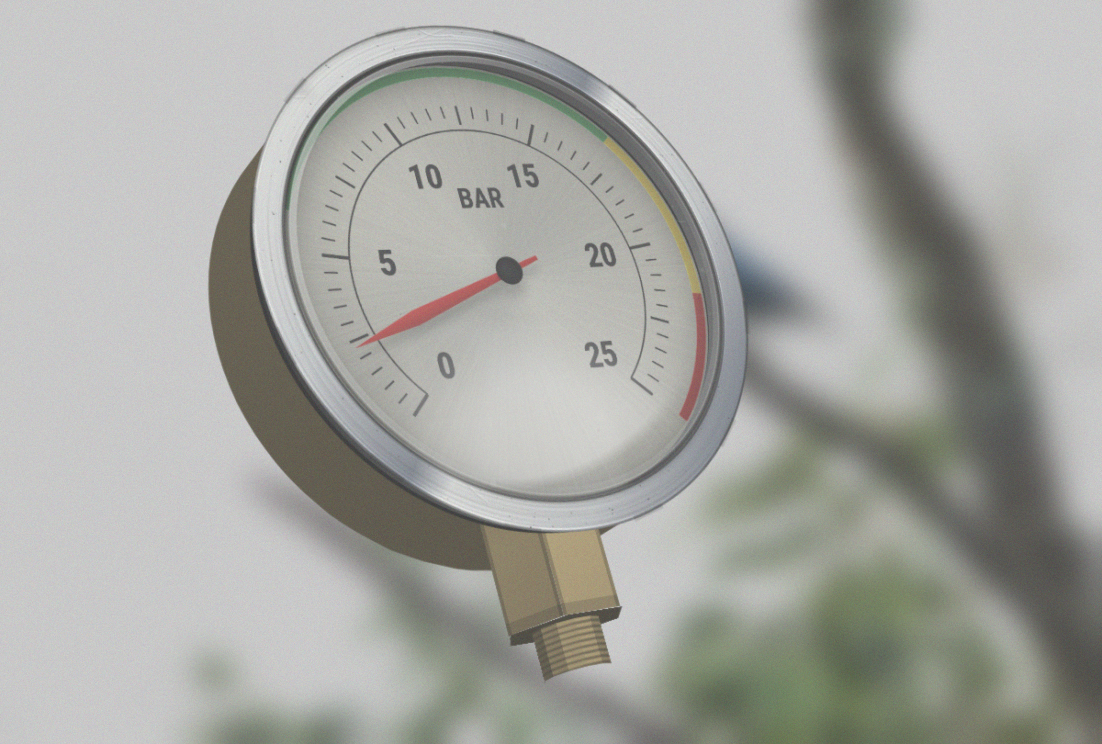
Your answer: bar 2.25
